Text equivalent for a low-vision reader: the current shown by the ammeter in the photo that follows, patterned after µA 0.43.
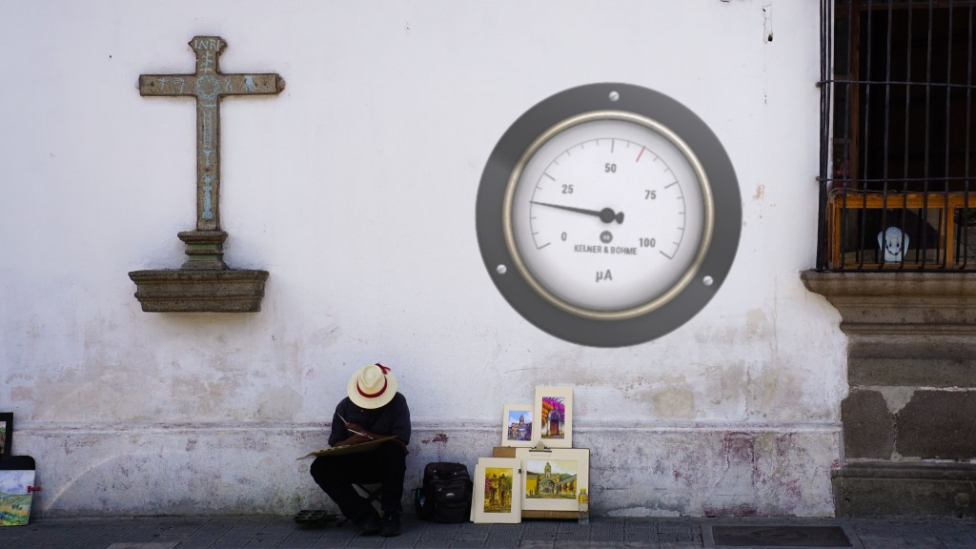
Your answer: µA 15
